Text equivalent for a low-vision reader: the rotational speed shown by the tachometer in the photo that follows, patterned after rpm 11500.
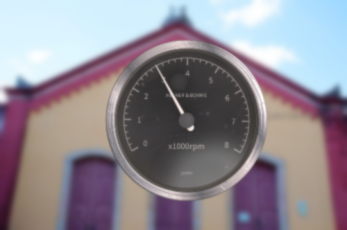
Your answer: rpm 3000
